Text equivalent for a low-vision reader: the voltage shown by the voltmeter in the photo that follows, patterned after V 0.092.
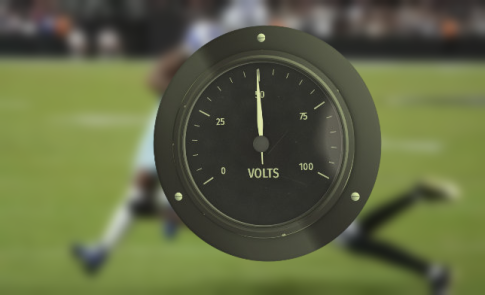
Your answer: V 50
